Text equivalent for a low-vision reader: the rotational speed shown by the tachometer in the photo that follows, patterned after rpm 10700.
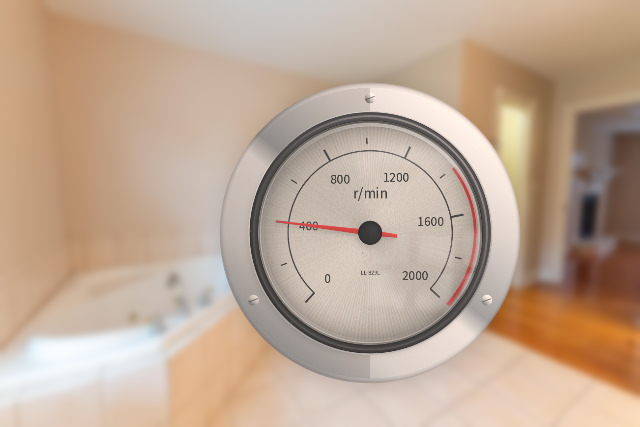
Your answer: rpm 400
